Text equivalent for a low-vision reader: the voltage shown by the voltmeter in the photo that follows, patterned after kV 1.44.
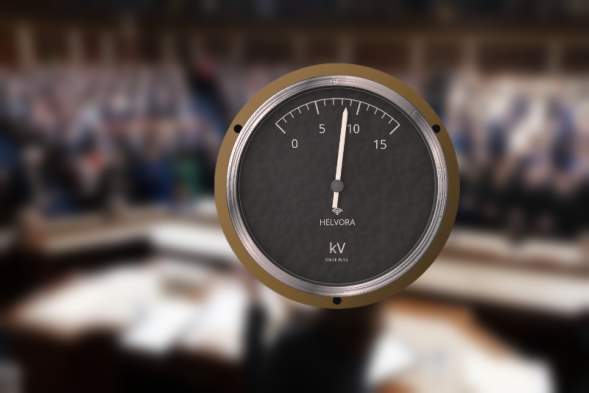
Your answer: kV 8.5
